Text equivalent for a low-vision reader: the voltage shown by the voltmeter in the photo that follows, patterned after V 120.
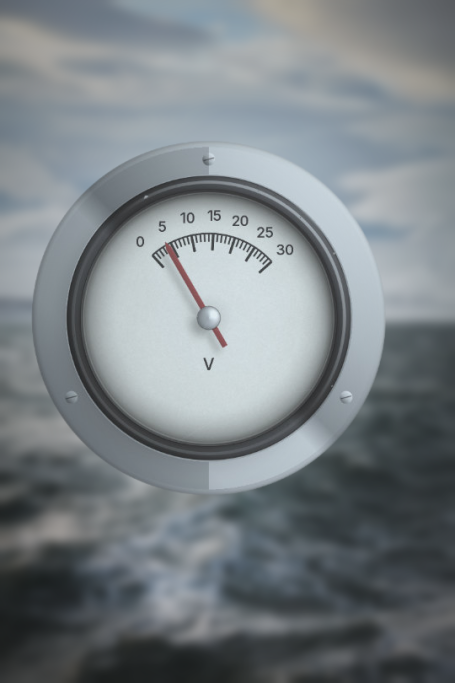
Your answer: V 4
